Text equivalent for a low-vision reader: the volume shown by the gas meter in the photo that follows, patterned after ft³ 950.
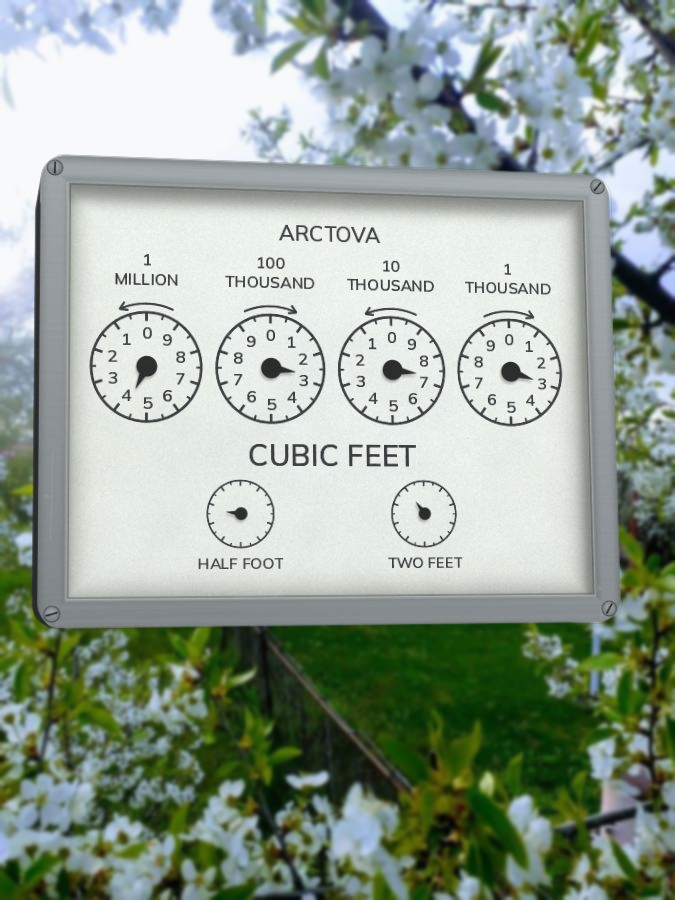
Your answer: ft³ 427300
